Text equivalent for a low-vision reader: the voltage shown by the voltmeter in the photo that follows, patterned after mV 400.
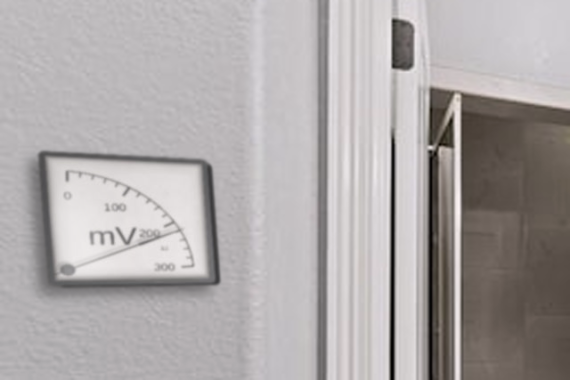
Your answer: mV 220
